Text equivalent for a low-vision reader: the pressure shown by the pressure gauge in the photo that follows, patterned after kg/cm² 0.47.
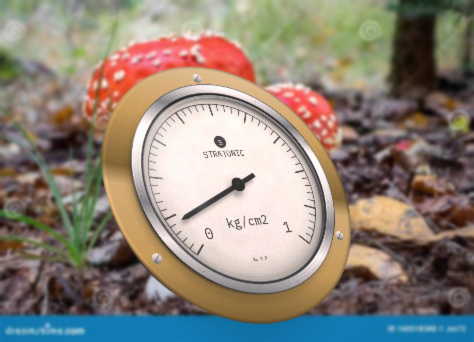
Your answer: kg/cm² 0.08
